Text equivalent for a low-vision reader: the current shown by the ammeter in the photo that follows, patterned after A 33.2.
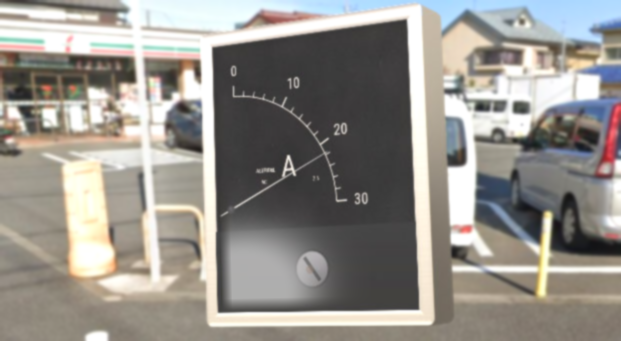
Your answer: A 22
